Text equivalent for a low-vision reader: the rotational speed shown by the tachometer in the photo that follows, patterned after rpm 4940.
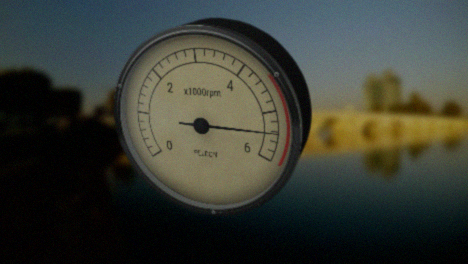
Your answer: rpm 5400
